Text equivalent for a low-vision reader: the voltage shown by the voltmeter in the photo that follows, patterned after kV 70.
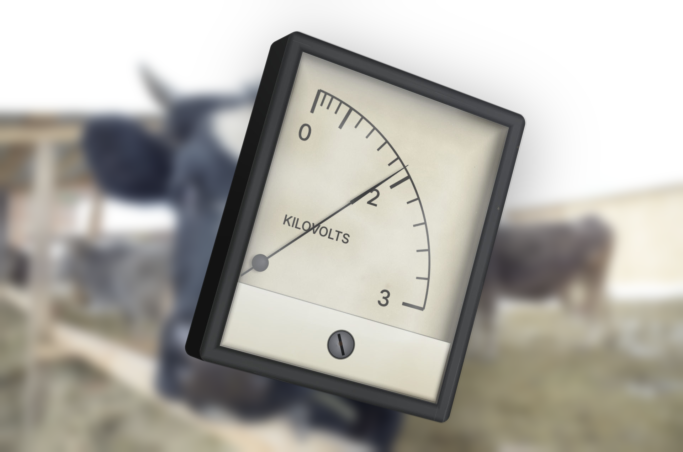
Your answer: kV 1.9
